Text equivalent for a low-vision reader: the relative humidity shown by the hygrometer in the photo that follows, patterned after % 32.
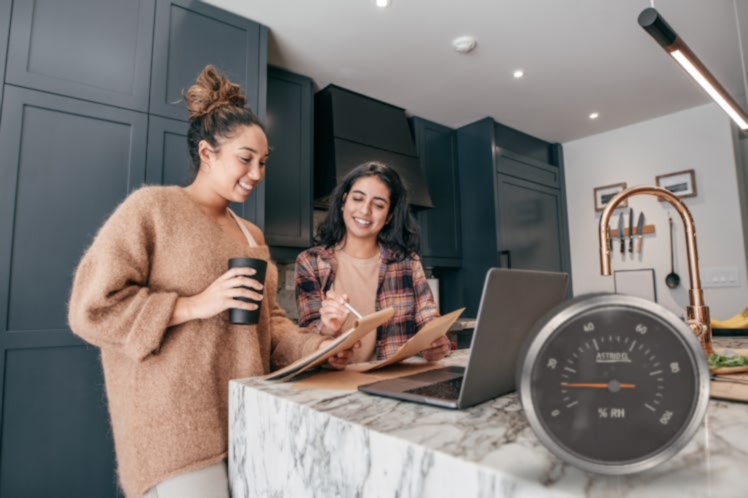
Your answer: % 12
